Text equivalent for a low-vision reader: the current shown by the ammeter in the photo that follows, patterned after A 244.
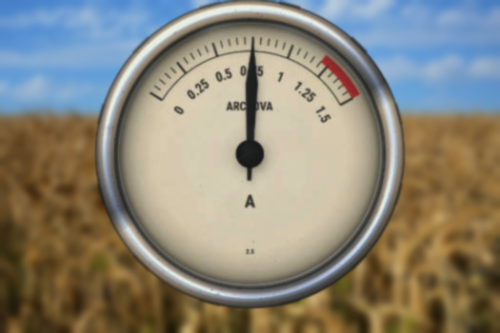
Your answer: A 0.75
